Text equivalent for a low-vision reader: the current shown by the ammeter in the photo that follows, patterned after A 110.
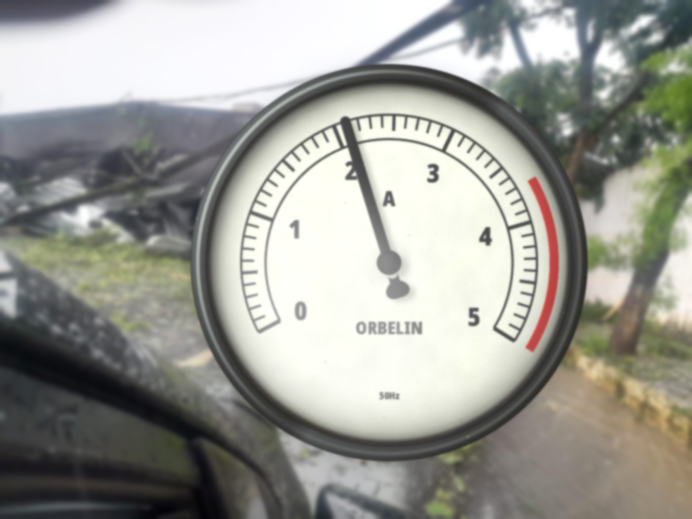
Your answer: A 2.1
